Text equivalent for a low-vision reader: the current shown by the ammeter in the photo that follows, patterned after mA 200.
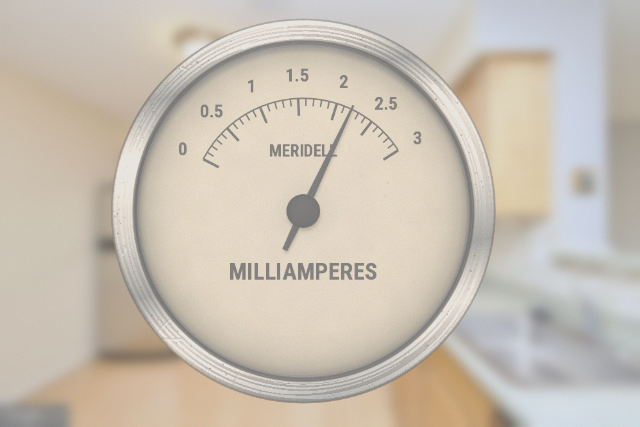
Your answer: mA 2.2
